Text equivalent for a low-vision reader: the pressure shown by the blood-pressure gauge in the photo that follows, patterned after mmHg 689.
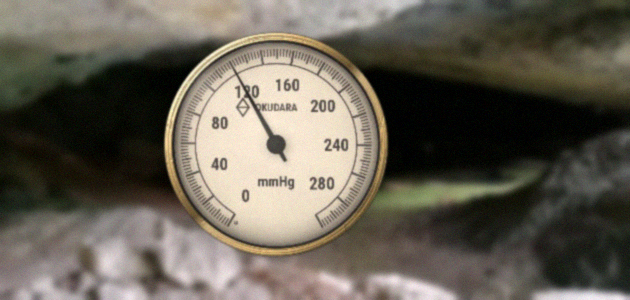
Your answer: mmHg 120
